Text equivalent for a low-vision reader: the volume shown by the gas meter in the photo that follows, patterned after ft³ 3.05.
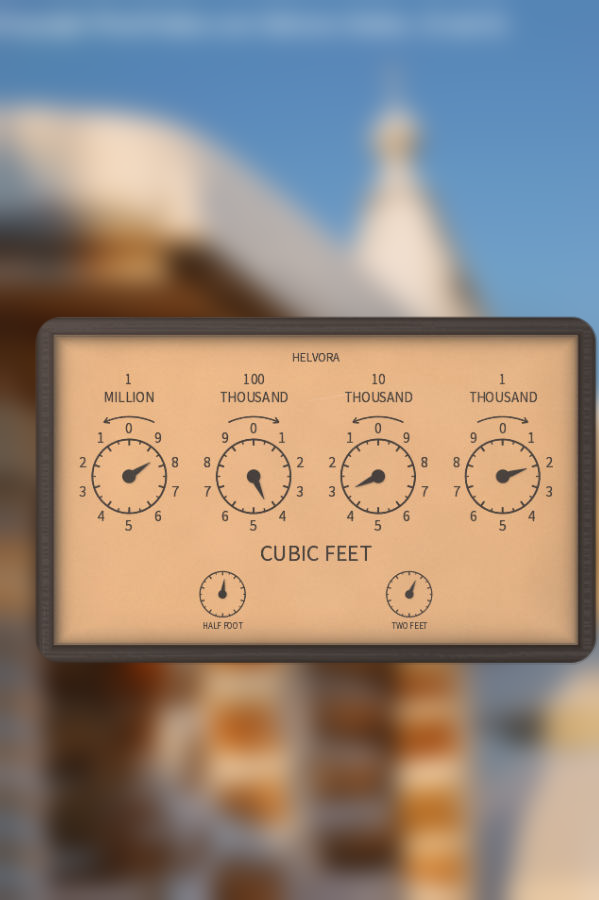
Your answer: ft³ 843200
